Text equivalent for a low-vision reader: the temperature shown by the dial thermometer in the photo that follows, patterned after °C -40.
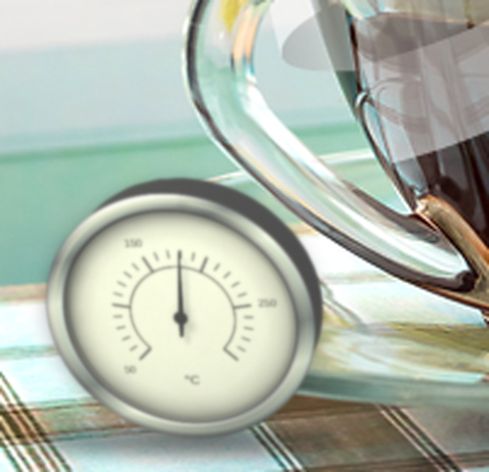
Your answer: °C 180
